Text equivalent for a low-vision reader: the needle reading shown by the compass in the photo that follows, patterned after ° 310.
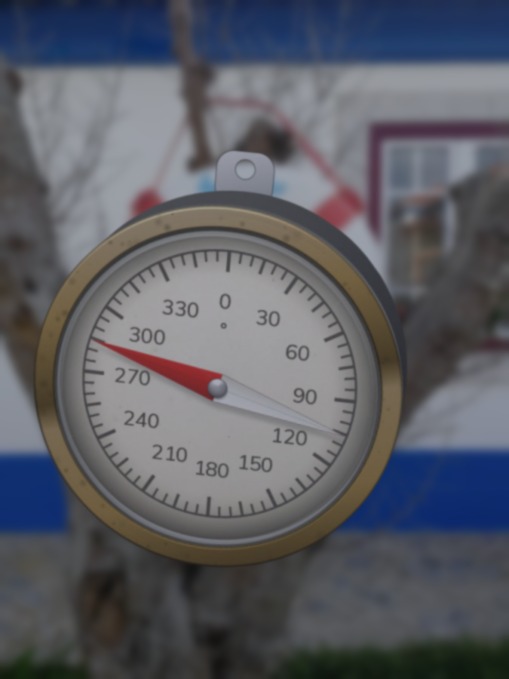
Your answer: ° 285
